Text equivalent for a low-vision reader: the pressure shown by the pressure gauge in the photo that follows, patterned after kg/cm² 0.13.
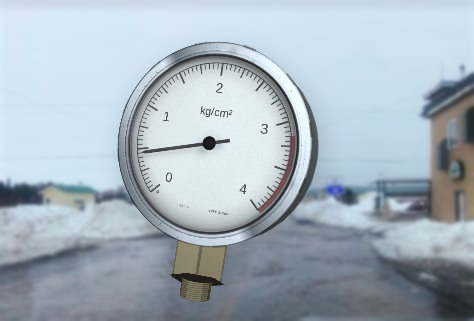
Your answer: kg/cm² 0.45
